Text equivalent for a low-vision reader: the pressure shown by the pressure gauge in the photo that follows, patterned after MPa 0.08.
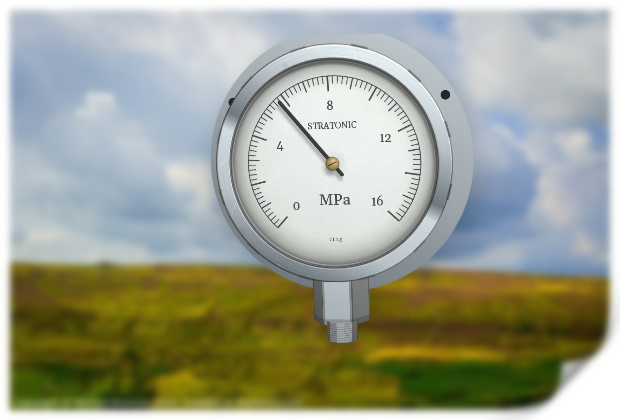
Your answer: MPa 5.8
